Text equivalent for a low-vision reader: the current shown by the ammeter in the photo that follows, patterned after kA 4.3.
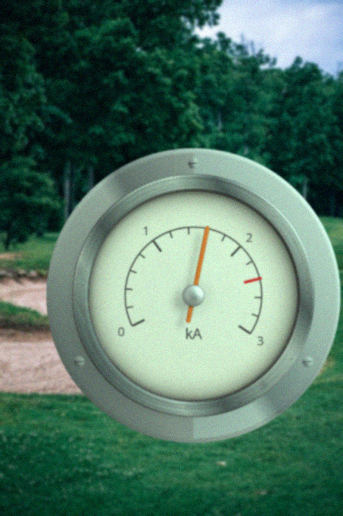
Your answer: kA 1.6
